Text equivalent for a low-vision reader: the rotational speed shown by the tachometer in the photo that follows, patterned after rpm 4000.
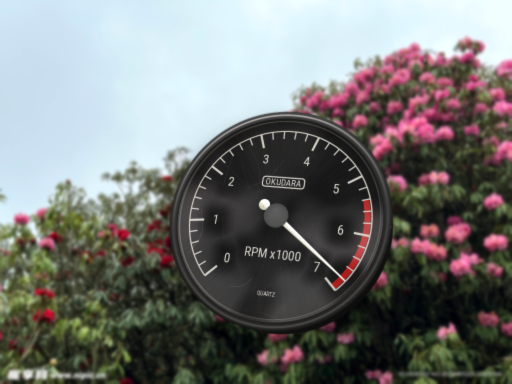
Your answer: rpm 6800
